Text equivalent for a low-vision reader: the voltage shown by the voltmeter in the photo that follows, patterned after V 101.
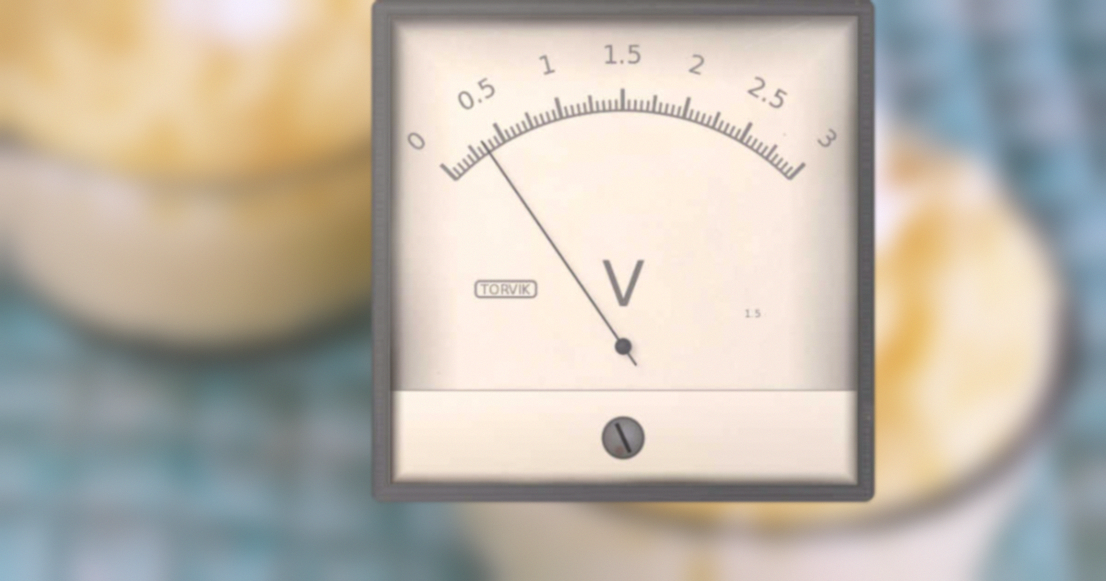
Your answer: V 0.35
